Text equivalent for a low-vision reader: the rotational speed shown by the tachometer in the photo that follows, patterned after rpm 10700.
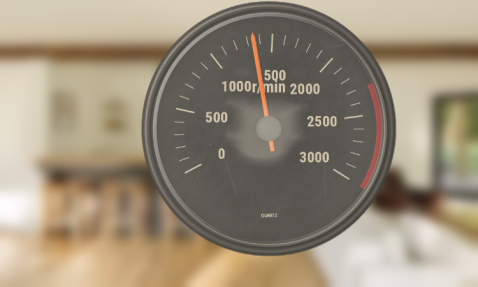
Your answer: rpm 1350
